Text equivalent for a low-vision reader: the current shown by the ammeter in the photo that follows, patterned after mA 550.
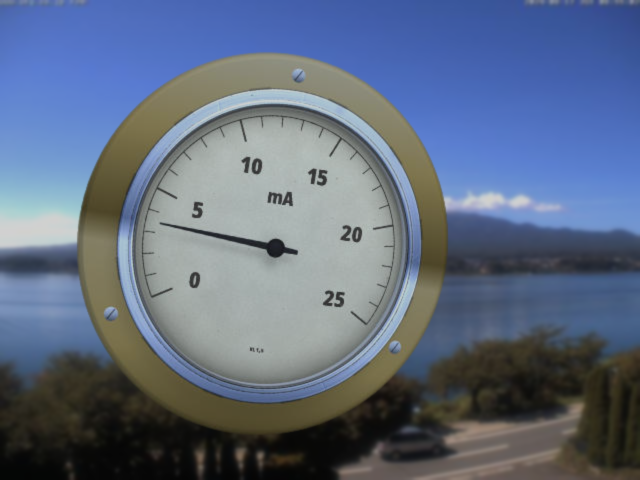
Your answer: mA 3.5
